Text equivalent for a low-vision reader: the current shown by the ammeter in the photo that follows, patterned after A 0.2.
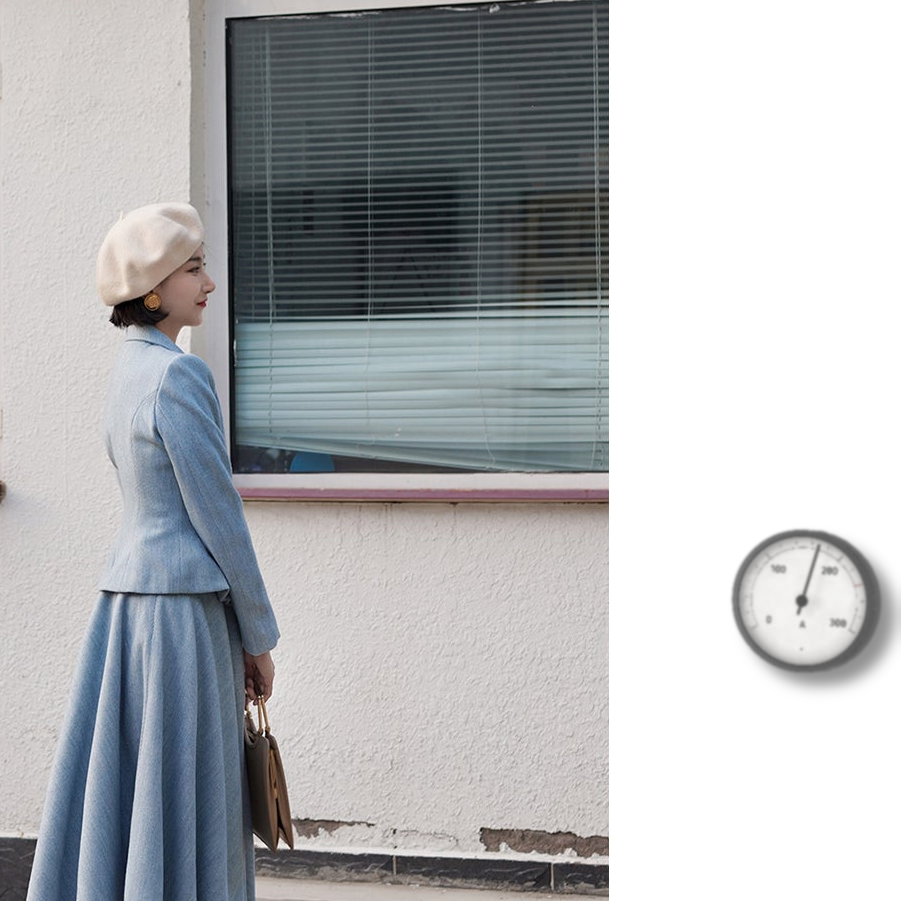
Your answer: A 170
